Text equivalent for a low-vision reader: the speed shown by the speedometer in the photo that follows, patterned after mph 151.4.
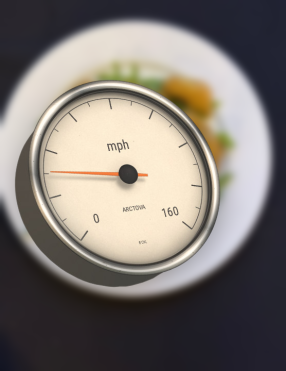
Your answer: mph 30
